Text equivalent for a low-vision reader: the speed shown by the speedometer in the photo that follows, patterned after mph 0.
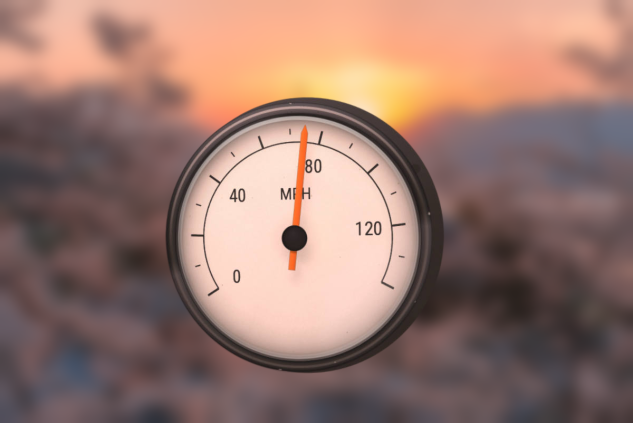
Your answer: mph 75
